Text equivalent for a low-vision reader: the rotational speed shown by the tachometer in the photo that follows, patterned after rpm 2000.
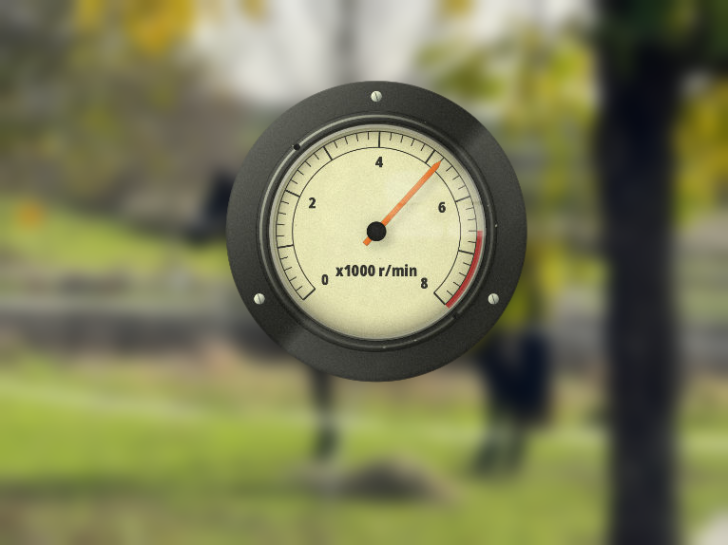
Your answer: rpm 5200
